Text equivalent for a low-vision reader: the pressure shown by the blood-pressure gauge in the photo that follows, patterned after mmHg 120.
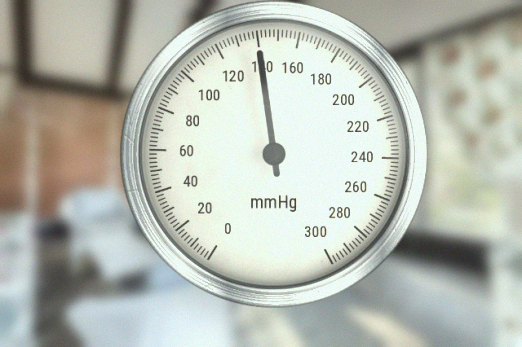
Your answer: mmHg 140
